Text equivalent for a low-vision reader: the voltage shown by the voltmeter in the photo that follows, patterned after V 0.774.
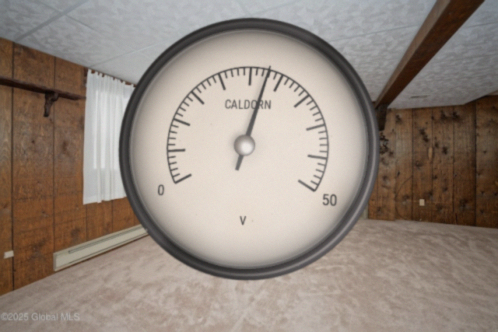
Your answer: V 28
